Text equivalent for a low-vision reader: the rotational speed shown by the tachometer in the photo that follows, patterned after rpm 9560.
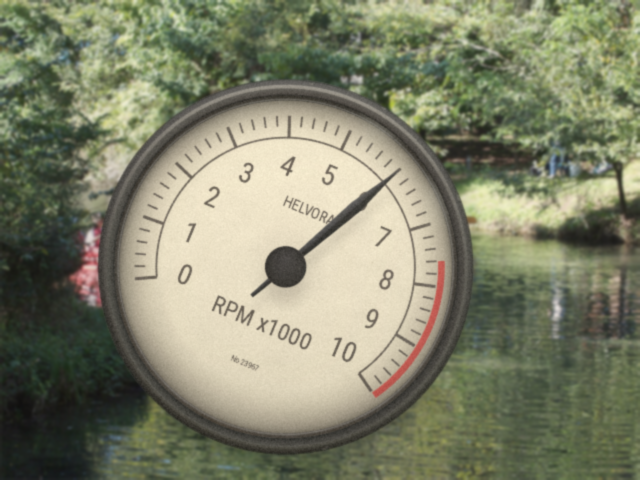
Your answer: rpm 6000
